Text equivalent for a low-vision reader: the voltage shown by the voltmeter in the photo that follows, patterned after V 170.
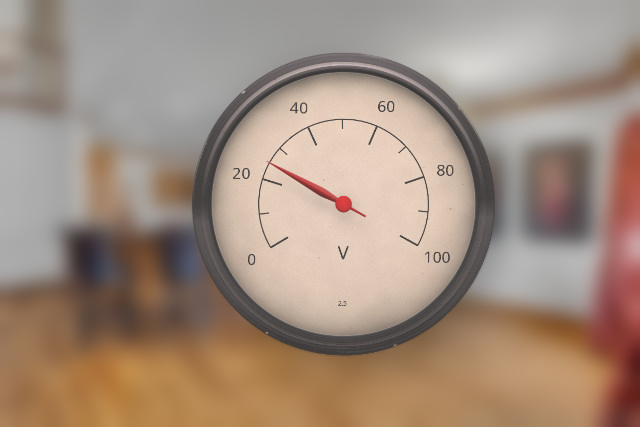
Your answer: V 25
